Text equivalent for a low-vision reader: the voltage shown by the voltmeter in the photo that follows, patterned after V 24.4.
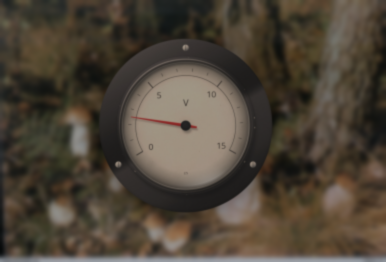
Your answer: V 2.5
